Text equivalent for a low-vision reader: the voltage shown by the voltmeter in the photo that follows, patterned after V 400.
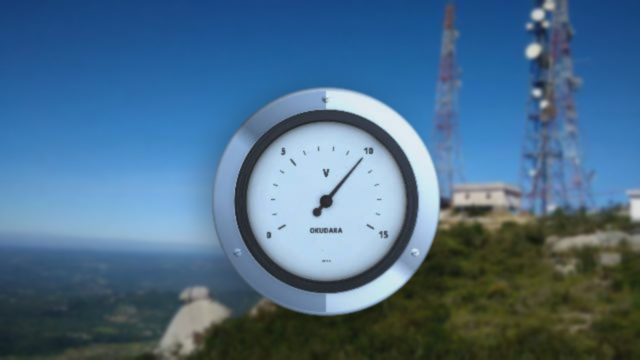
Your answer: V 10
